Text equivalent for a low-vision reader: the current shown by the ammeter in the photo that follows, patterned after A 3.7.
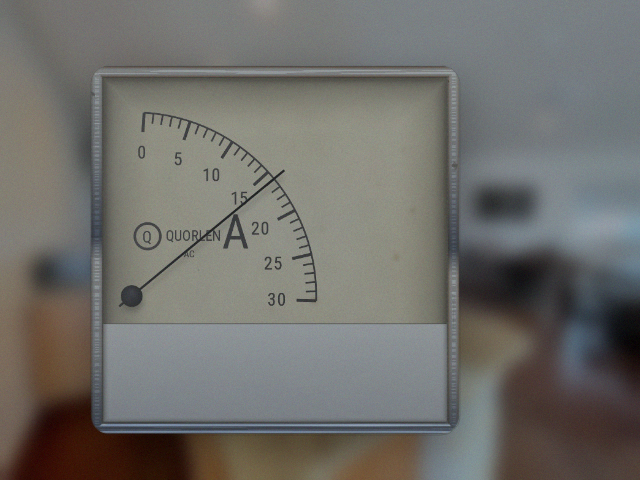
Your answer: A 16
